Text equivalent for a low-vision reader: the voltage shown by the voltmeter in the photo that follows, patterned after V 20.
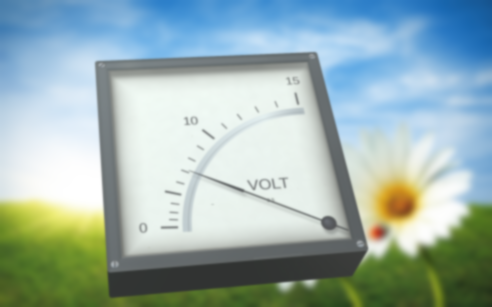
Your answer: V 7
